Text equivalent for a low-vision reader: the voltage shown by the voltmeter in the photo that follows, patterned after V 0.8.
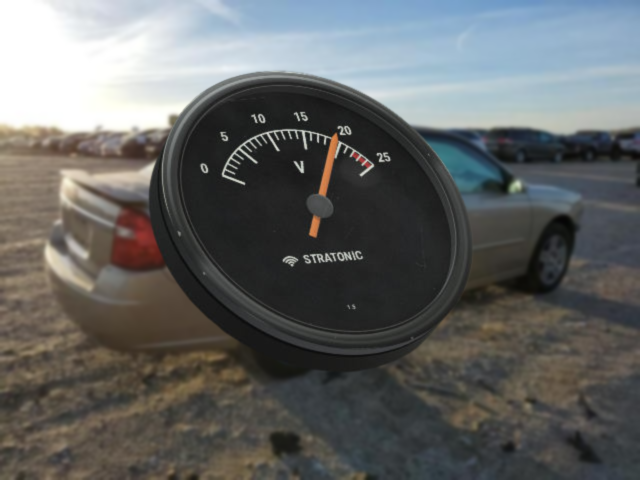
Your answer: V 19
